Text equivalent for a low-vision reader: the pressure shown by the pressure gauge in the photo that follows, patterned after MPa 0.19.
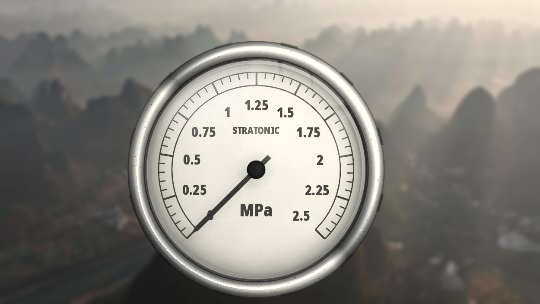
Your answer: MPa 0
